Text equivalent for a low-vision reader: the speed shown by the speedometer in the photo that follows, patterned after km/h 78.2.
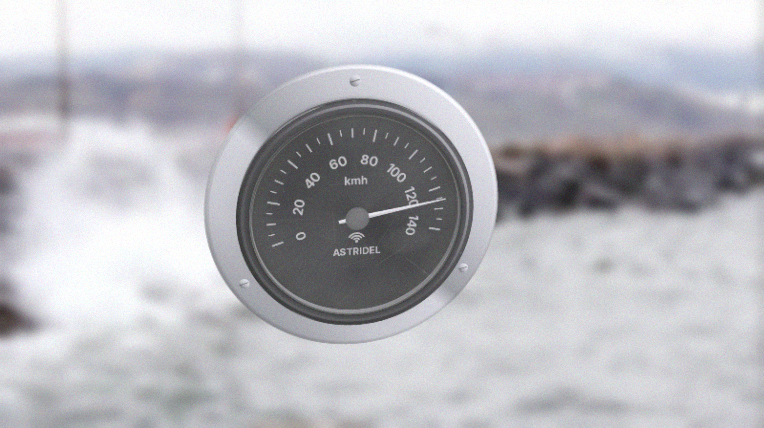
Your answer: km/h 125
